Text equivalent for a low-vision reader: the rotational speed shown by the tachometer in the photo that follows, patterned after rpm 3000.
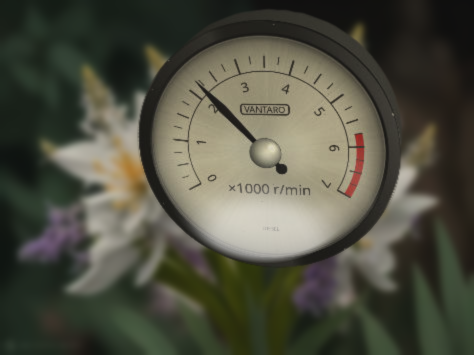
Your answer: rpm 2250
